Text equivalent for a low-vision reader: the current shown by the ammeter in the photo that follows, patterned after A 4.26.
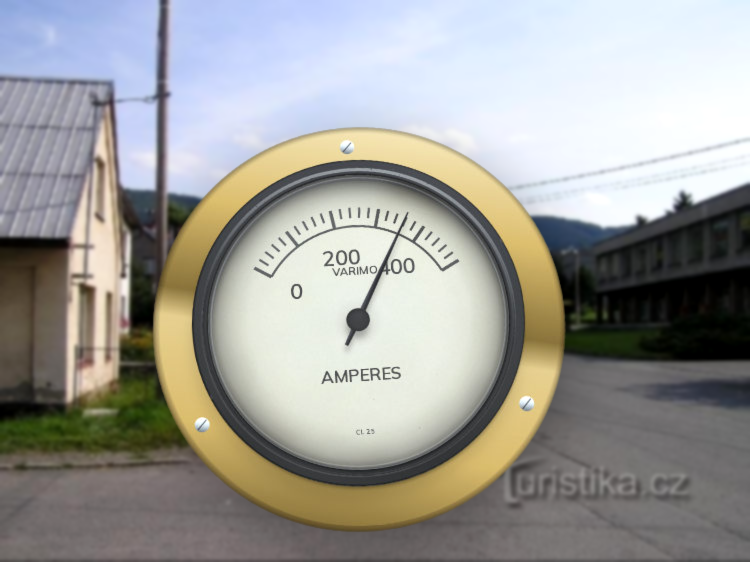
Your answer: A 360
